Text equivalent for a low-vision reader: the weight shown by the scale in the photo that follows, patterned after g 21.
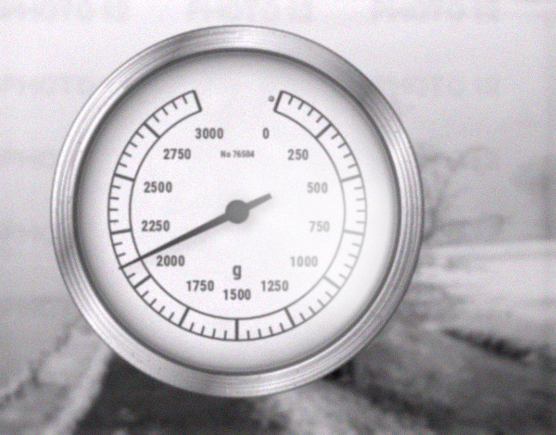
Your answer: g 2100
